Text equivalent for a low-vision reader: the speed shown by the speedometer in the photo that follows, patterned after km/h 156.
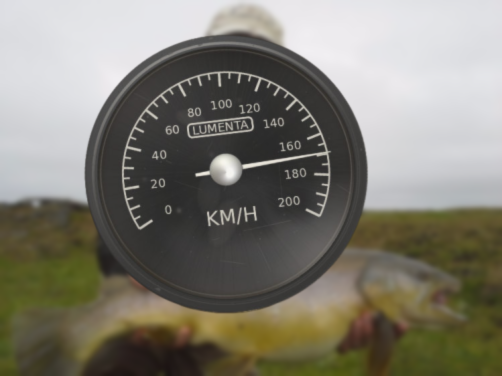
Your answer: km/h 170
